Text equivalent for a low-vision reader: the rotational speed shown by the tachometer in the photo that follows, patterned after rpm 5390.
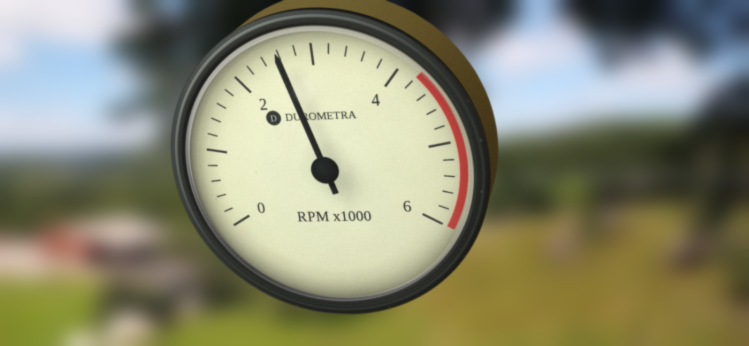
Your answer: rpm 2600
